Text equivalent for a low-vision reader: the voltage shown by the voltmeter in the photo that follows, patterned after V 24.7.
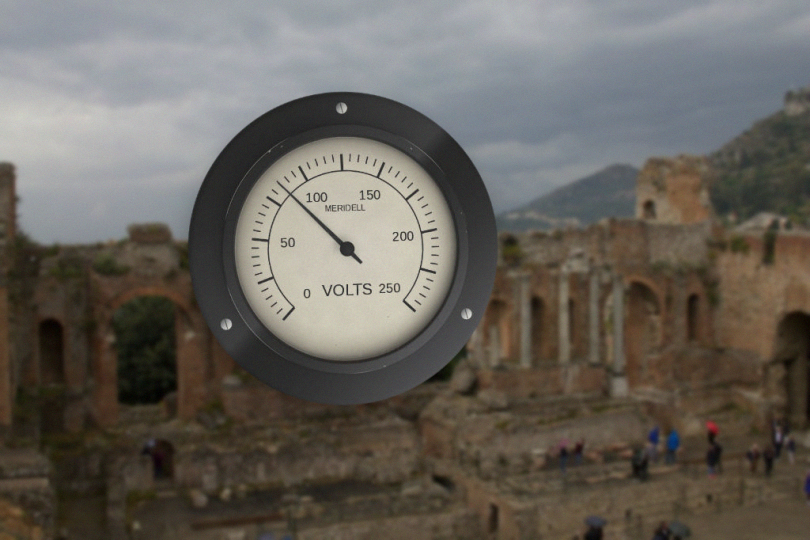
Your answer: V 85
